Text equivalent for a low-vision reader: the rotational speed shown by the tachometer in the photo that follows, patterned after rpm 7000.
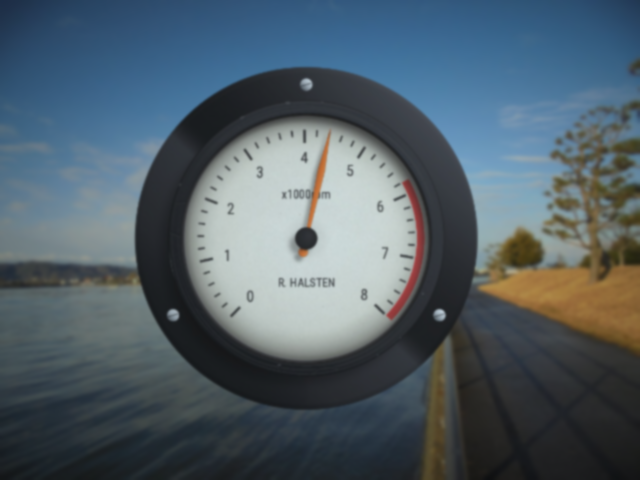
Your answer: rpm 4400
